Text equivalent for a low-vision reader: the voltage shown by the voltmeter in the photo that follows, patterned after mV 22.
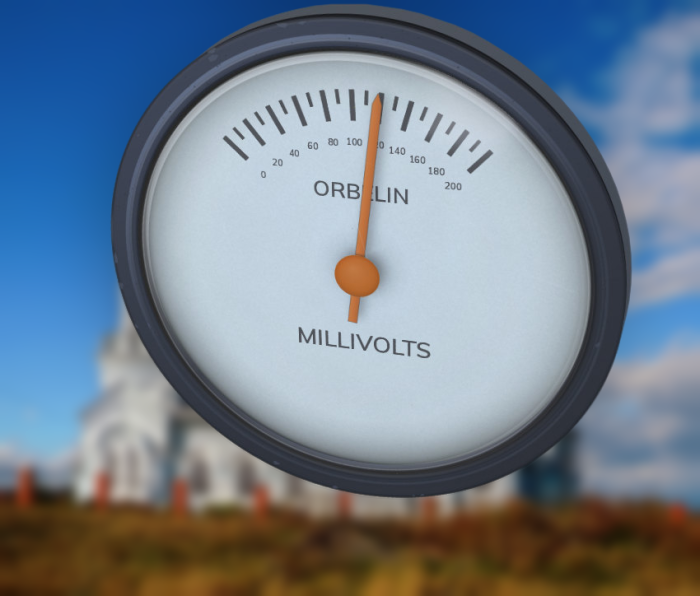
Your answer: mV 120
